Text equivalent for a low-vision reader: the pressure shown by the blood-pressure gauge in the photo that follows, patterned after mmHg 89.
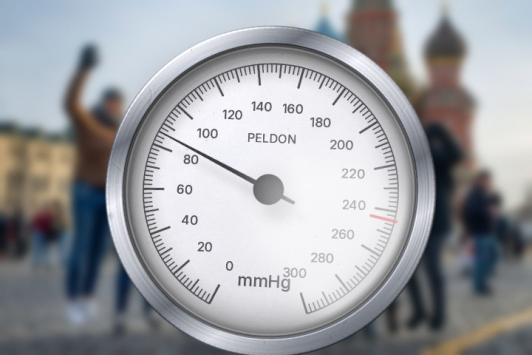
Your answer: mmHg 86
